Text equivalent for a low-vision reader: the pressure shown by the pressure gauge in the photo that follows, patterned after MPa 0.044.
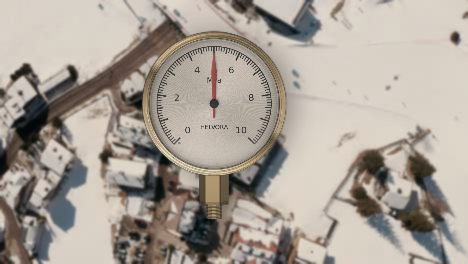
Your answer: MPa 5
